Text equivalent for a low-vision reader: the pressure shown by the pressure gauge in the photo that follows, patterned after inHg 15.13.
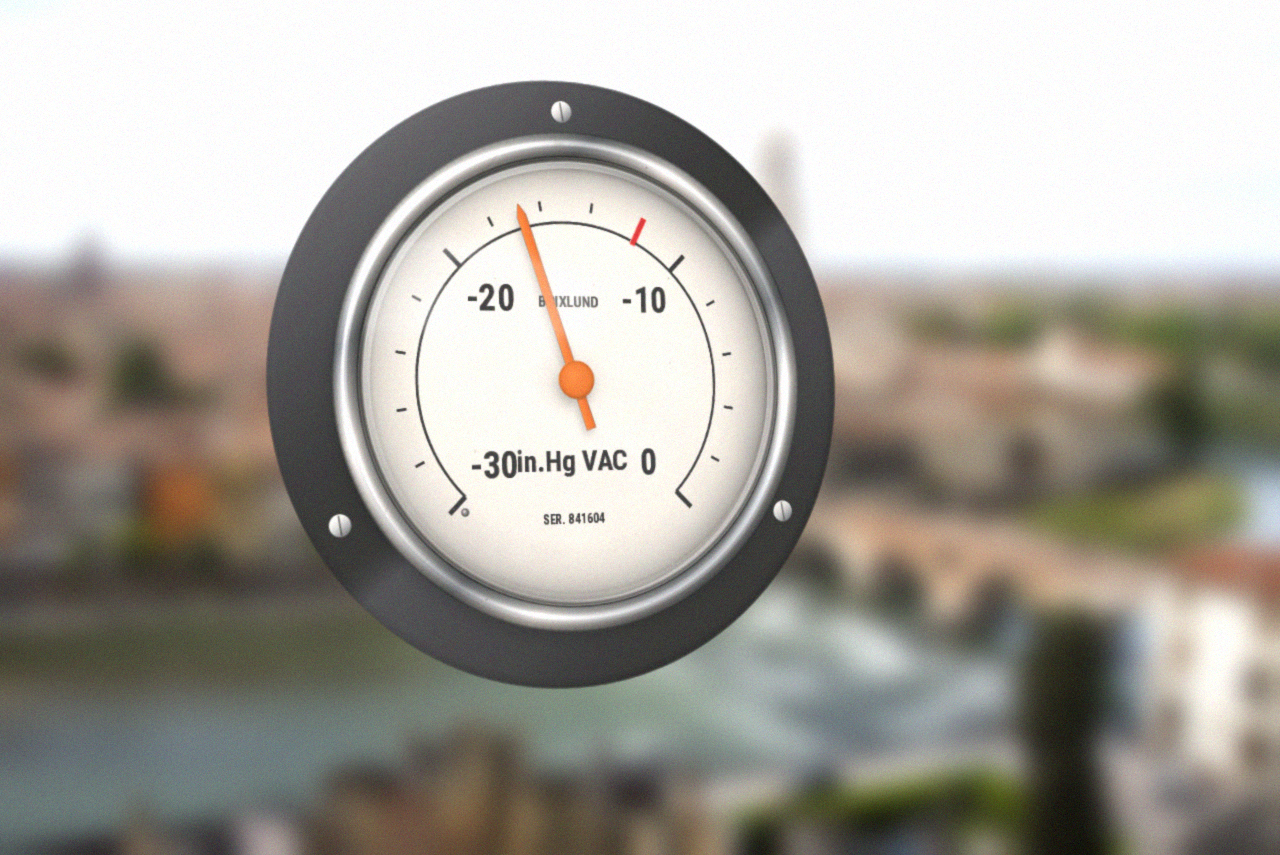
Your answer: inHg -17
